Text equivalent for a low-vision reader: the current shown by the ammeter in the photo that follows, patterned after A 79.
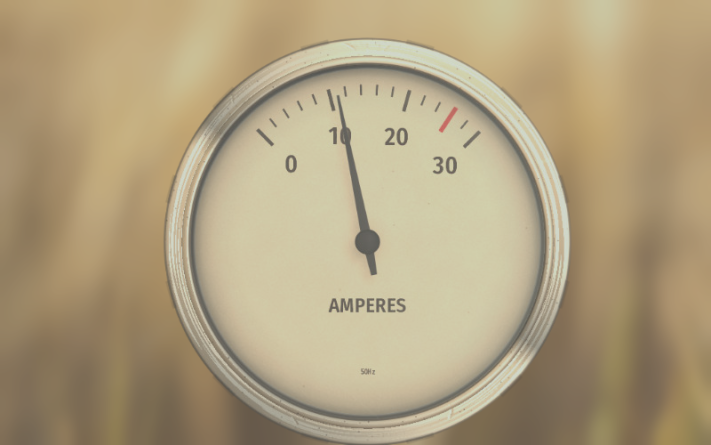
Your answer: A 11
